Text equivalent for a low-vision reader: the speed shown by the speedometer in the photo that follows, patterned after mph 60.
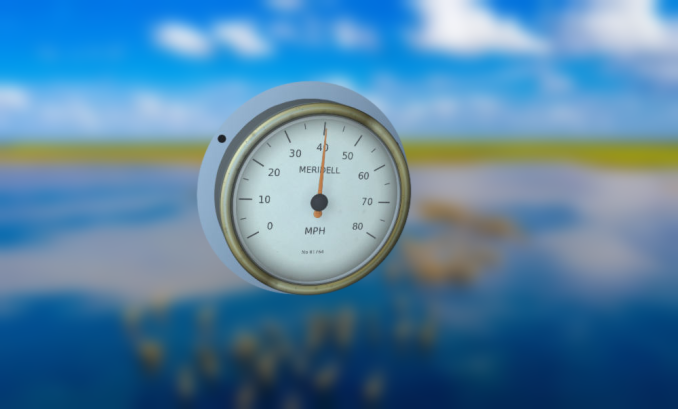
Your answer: mph 40
